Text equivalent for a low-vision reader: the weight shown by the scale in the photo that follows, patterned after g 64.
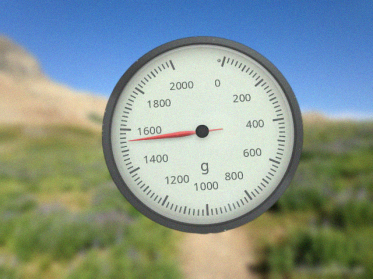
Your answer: g 1540
